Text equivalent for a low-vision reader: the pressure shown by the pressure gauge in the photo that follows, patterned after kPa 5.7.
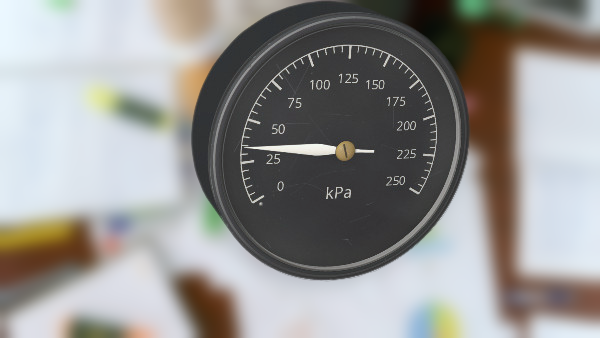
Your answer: kPa 35
